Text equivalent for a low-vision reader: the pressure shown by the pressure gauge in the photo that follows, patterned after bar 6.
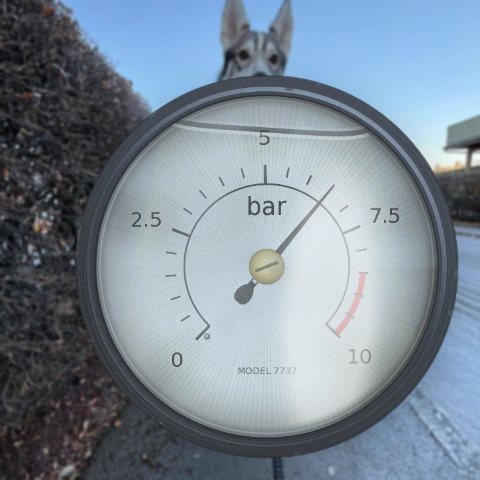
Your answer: bar 6.5
